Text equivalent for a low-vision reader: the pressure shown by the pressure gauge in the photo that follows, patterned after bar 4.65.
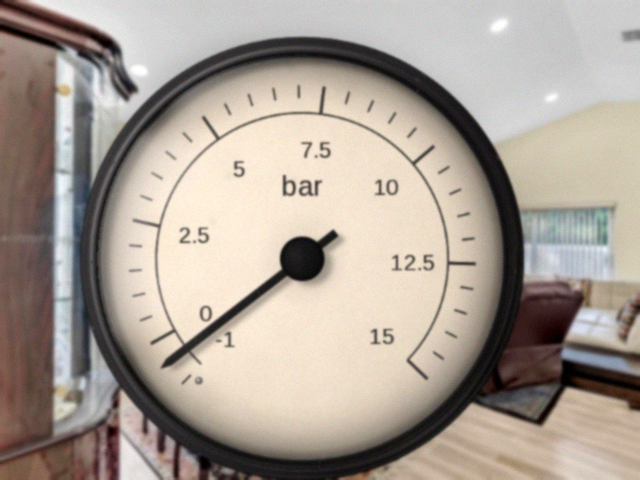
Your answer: bar -0.5
